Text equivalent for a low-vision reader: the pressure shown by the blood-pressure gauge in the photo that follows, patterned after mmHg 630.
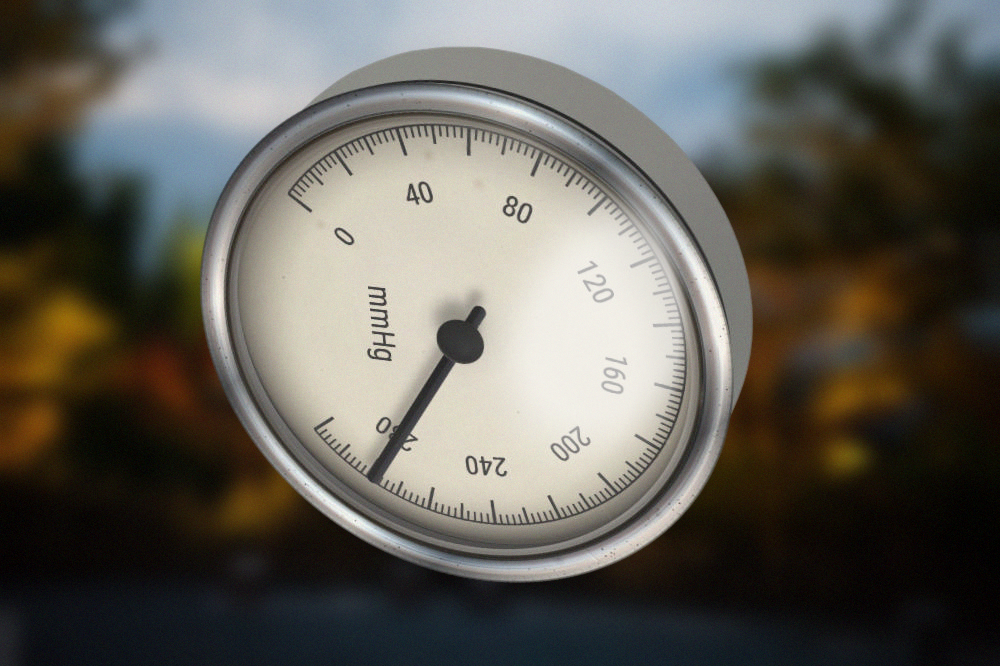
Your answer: mmHg 278
